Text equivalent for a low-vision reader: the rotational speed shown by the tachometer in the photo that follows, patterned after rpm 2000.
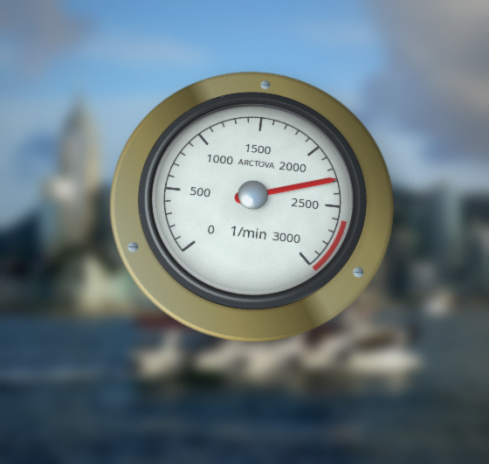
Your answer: rpm 2300
